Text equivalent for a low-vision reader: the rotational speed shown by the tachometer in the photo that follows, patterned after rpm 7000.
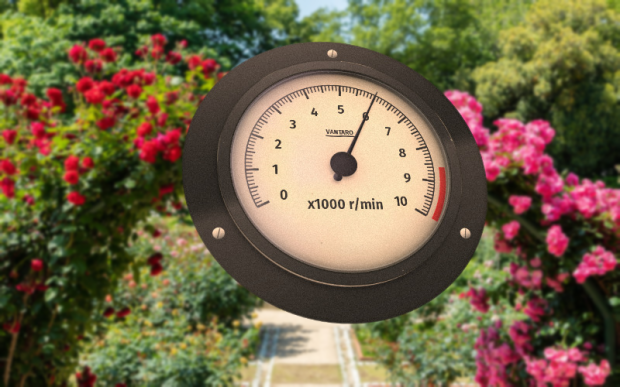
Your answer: rpm 6000
